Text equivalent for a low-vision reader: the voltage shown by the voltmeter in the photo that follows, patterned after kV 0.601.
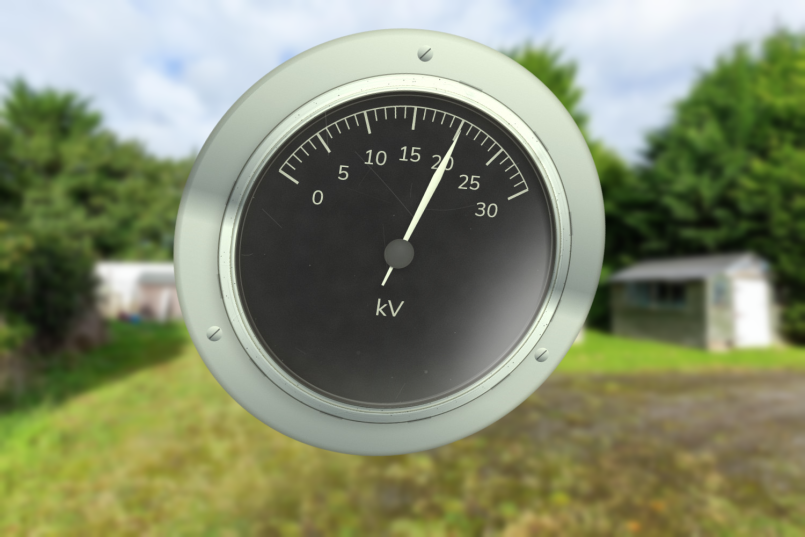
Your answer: kV 20
